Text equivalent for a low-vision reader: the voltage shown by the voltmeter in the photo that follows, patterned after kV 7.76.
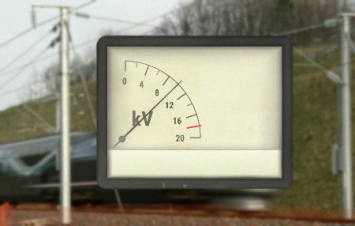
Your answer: kV 10
